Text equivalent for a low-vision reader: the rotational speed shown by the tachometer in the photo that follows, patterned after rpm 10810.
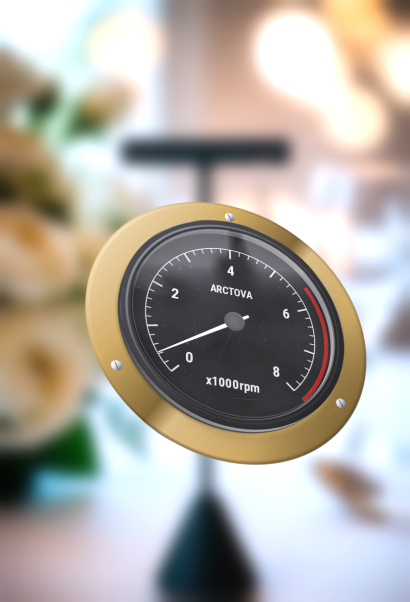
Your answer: rpm 400
